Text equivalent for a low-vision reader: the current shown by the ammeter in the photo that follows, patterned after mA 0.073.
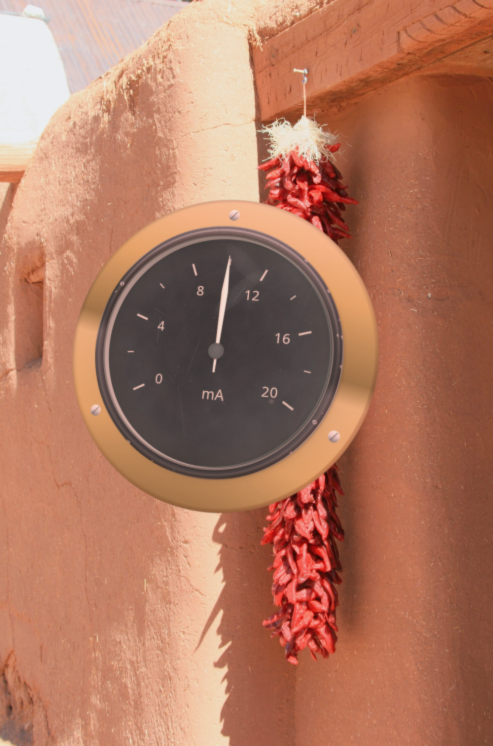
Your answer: mA 10
